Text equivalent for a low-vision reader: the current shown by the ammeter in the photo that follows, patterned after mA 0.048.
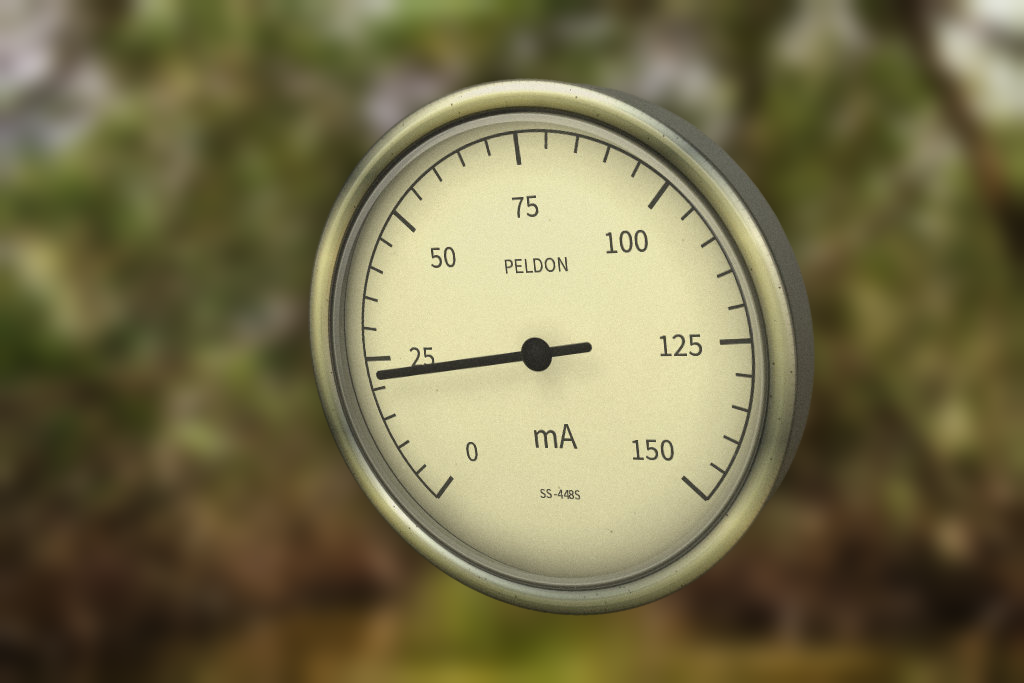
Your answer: mA 22.5
